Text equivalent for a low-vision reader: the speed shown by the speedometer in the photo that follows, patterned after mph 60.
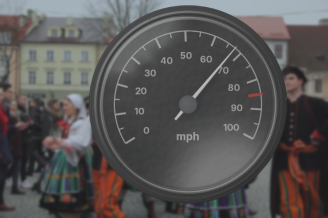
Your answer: mph 67.5
